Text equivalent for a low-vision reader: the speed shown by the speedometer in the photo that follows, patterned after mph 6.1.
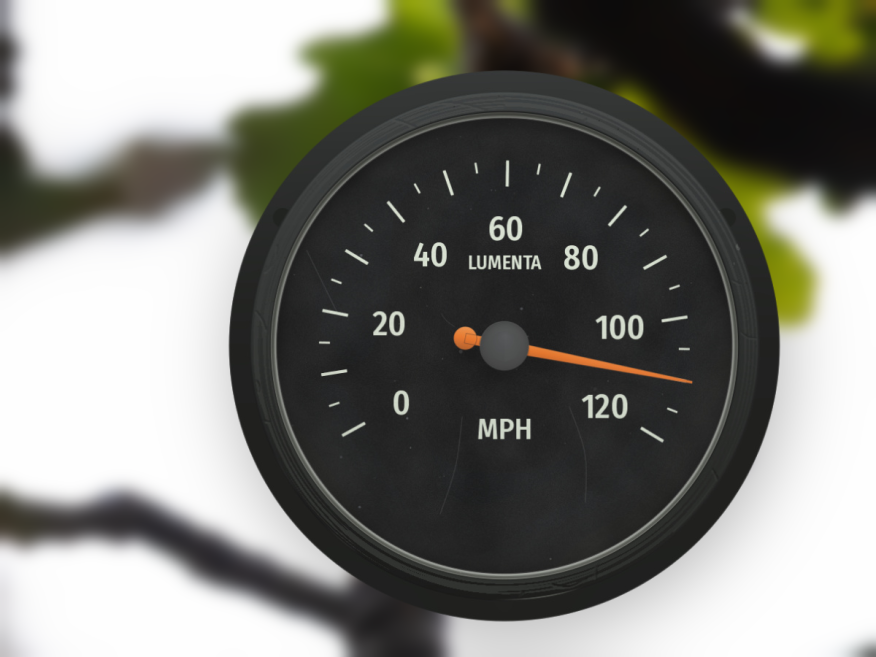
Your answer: mph 110
